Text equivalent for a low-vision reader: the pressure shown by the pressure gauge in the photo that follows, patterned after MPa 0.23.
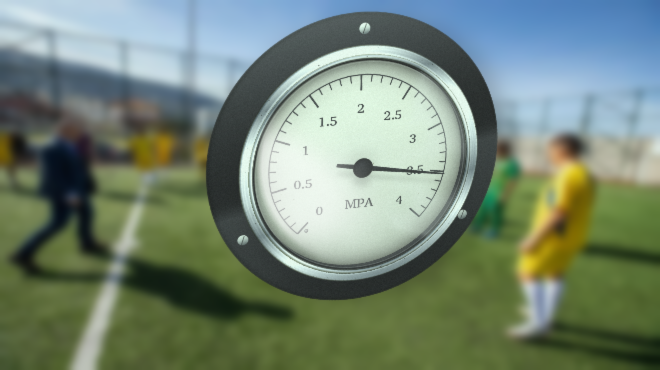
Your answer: MPa 3.5
